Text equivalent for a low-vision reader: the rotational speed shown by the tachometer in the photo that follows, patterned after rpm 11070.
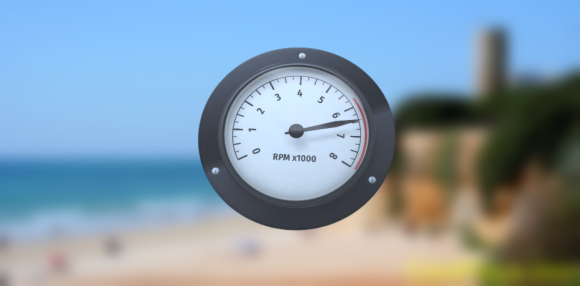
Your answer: rpm 6500
